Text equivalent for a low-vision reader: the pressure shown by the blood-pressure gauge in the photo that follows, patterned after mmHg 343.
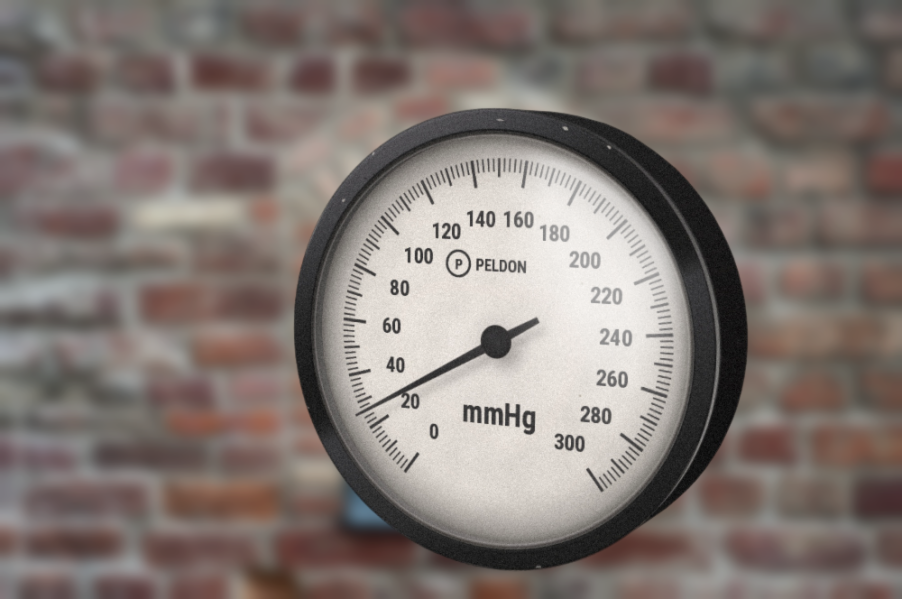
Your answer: mmHg 26
